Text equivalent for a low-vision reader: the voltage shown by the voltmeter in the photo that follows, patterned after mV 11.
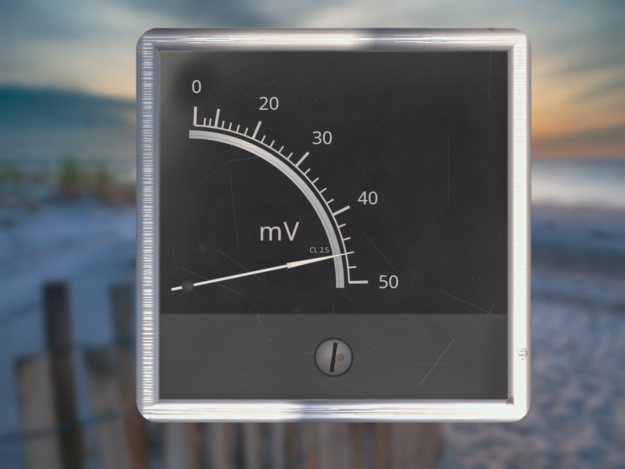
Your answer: mV 46
